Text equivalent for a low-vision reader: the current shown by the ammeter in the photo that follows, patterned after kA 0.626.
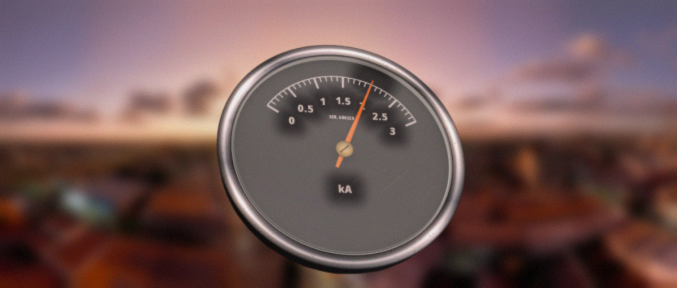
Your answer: kA 2
